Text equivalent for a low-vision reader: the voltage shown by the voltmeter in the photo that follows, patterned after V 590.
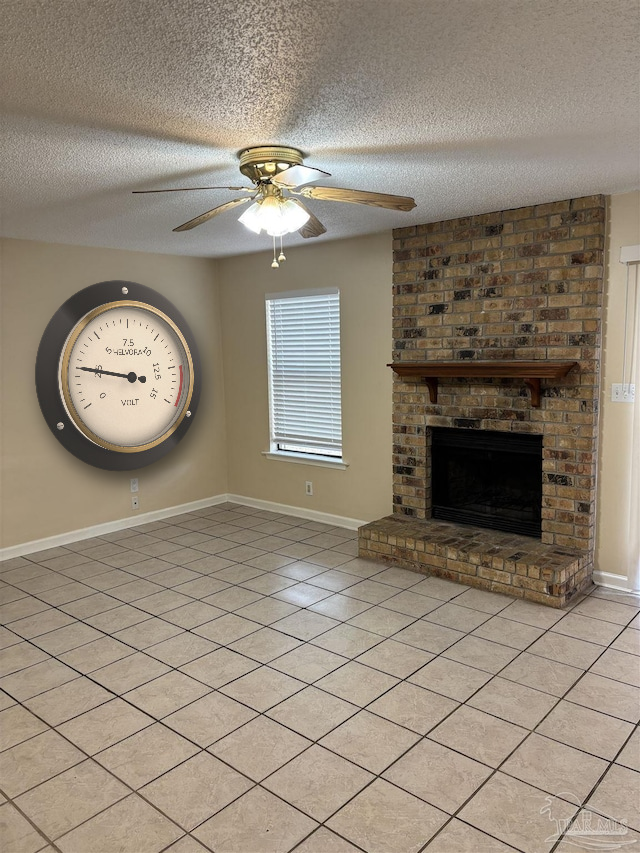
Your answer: V 2.5
